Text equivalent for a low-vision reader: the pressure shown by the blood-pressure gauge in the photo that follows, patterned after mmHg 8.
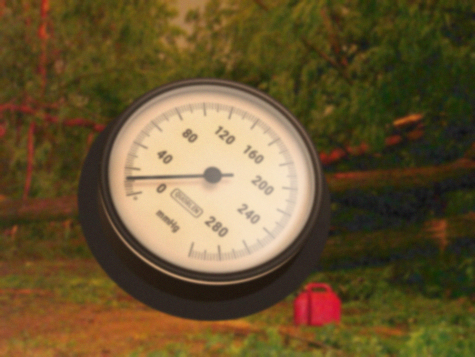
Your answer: mmHg 10
